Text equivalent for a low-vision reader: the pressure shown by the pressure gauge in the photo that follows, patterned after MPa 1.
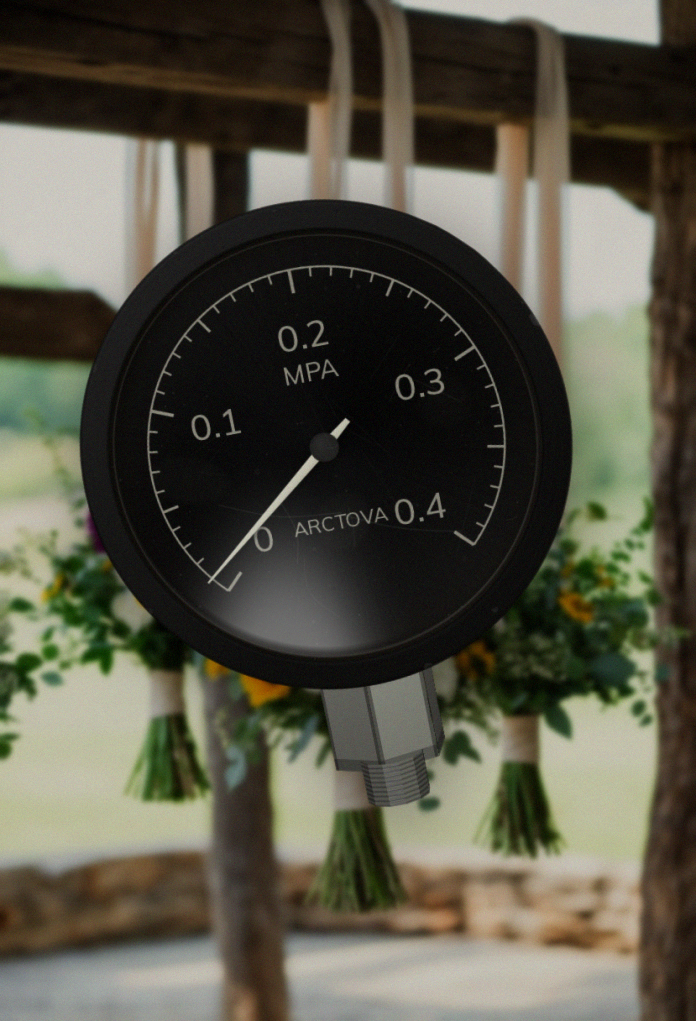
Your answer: MPa 0.01
